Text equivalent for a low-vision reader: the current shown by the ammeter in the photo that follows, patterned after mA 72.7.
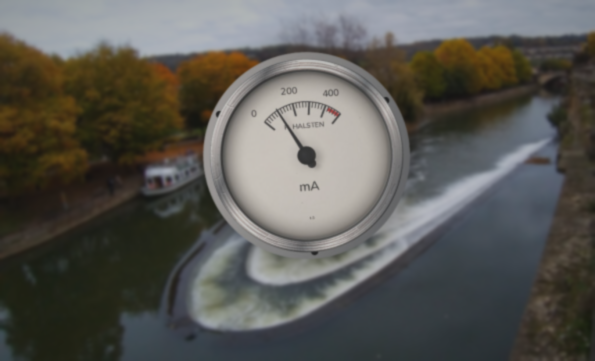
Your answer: mA 100
